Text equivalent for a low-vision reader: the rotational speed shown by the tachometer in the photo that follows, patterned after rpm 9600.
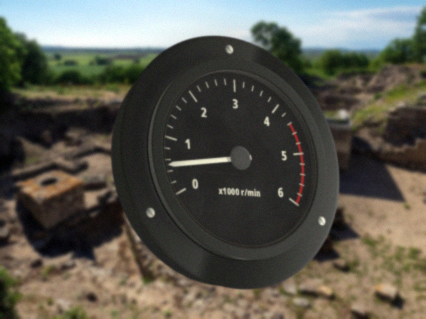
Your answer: rpm 500
